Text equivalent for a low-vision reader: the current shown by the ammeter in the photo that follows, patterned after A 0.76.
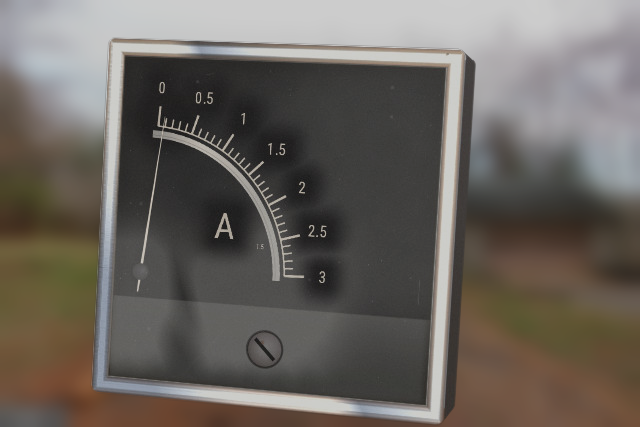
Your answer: A 0.1
